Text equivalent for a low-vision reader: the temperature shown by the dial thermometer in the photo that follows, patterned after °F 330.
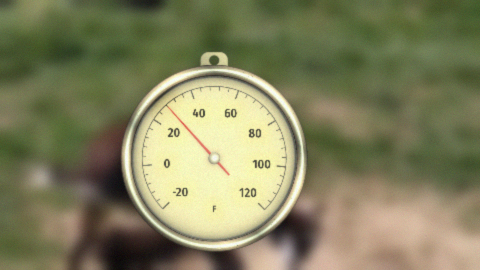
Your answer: °F 28
